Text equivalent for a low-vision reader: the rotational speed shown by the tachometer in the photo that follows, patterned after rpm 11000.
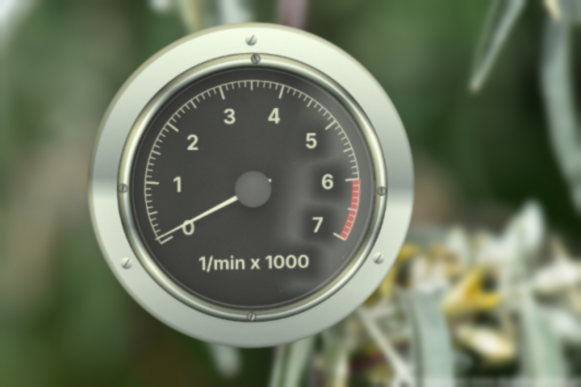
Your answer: rpm 100
